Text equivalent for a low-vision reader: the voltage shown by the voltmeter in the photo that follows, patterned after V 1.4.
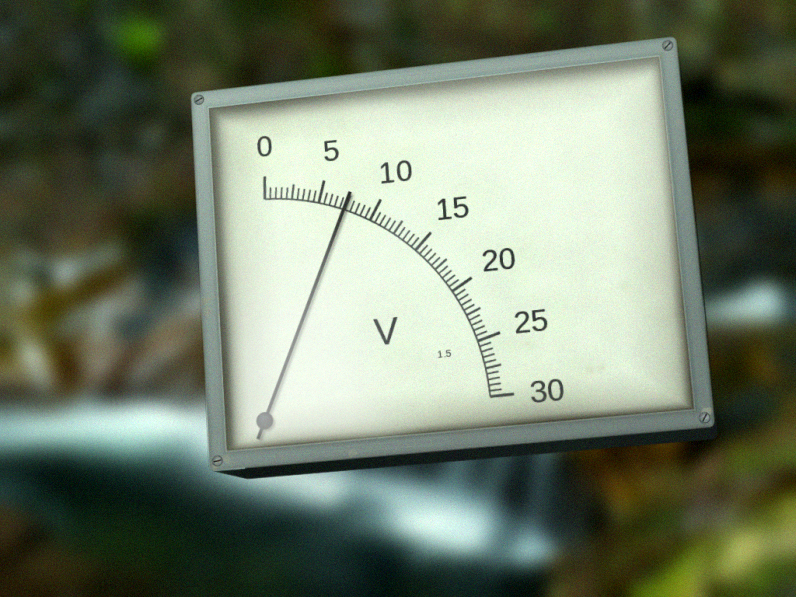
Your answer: V 7.5
